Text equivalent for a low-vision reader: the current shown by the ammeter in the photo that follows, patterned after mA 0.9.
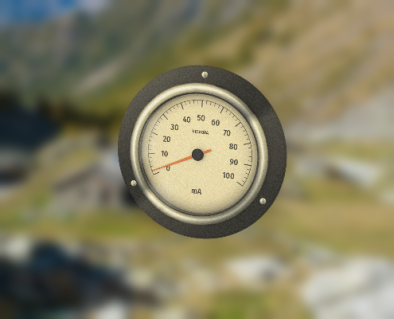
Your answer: mA 2
